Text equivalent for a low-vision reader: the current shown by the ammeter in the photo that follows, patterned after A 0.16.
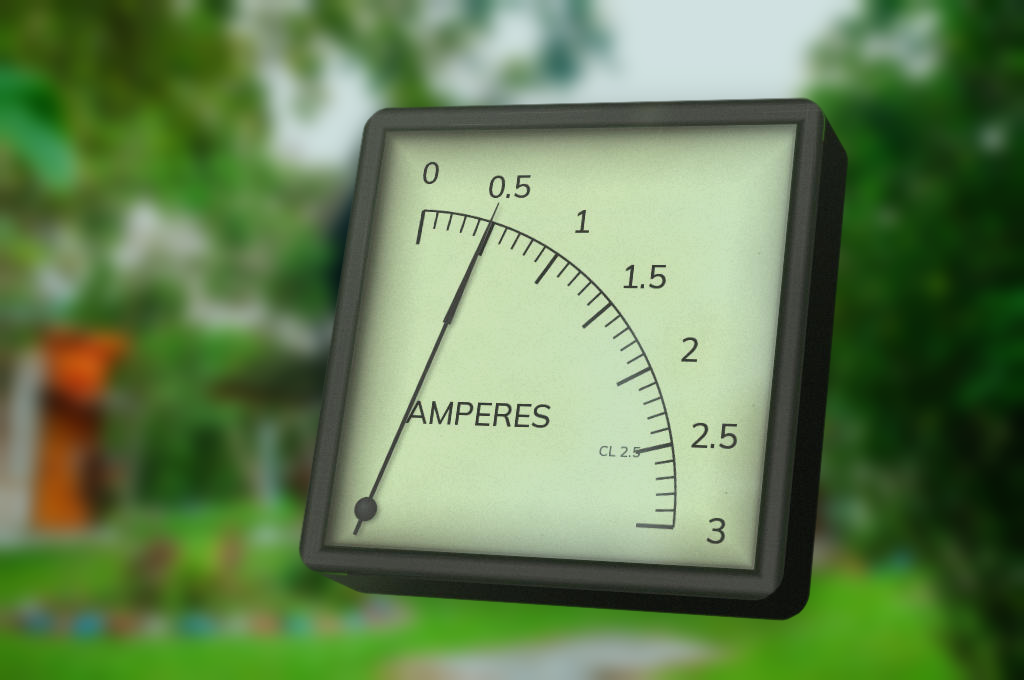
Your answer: A 0.5
